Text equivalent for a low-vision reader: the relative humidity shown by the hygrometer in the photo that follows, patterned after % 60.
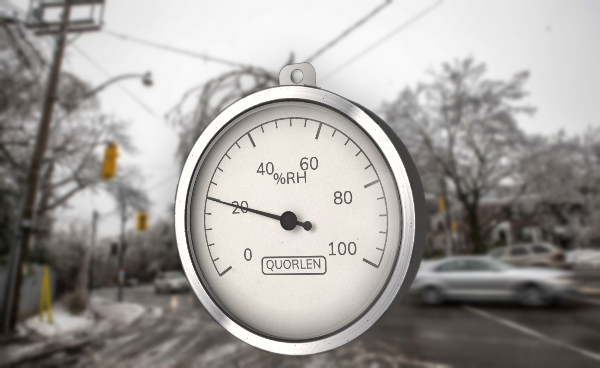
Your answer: % 20
